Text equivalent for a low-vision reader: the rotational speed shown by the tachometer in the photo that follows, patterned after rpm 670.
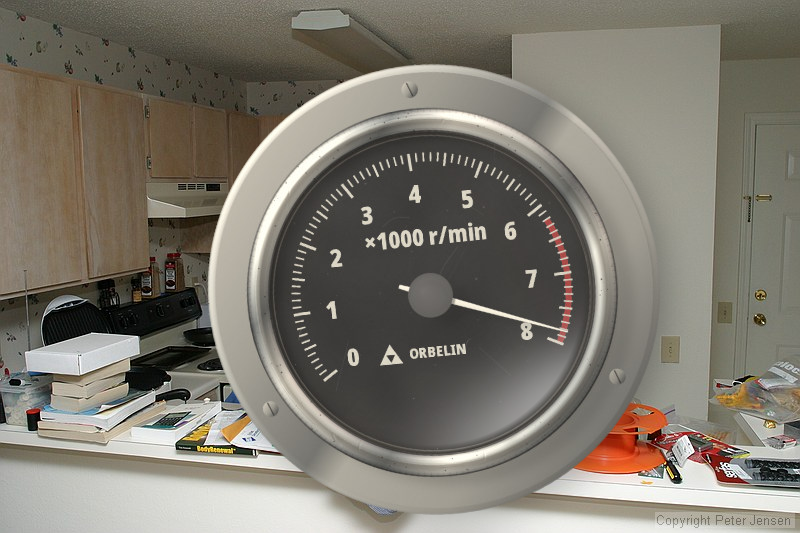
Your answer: rpm 7800
